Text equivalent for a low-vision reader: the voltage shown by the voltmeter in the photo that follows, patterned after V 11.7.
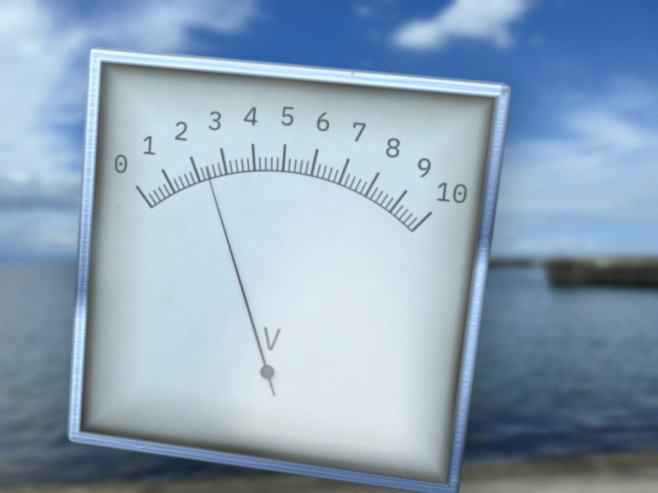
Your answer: V 2.4
